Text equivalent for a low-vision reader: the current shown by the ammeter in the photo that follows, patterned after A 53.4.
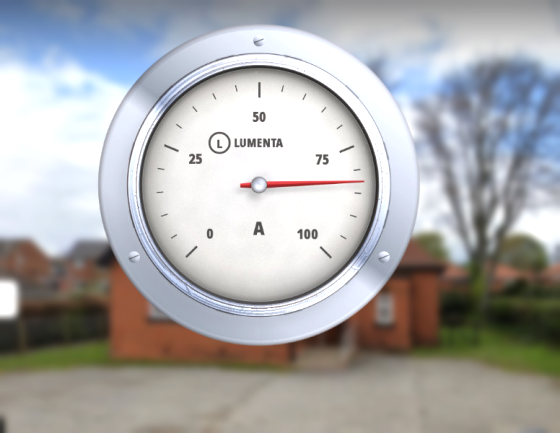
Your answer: A 82.5
